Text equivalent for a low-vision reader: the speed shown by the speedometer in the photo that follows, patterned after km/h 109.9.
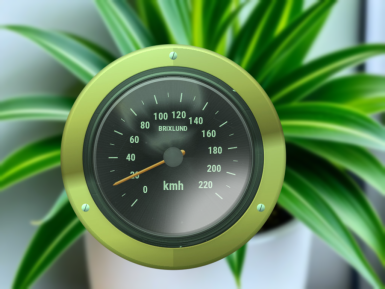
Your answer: km/h 20
